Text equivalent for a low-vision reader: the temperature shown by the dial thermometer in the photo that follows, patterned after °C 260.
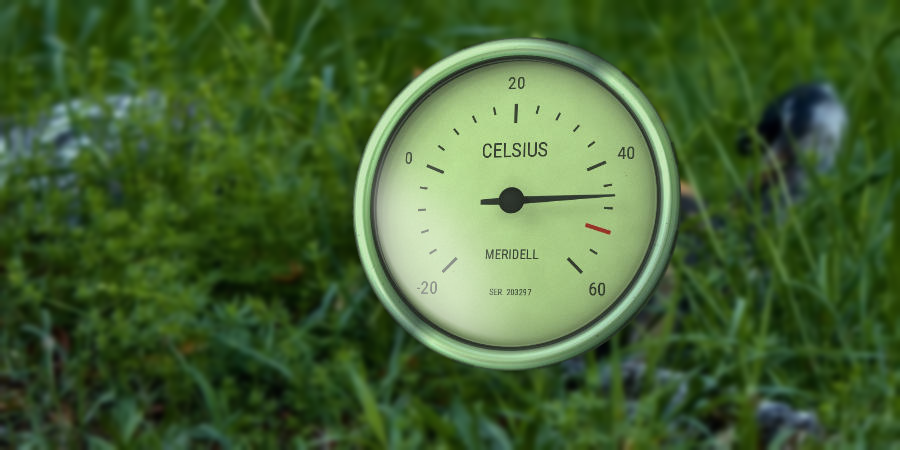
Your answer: °C 46
